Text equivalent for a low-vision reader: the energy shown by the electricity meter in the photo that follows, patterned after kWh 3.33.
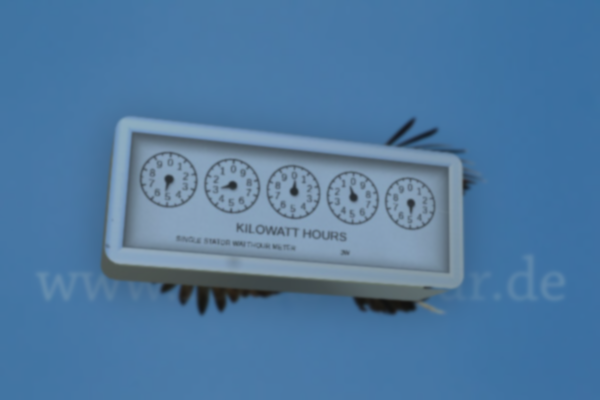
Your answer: kWh 53005
